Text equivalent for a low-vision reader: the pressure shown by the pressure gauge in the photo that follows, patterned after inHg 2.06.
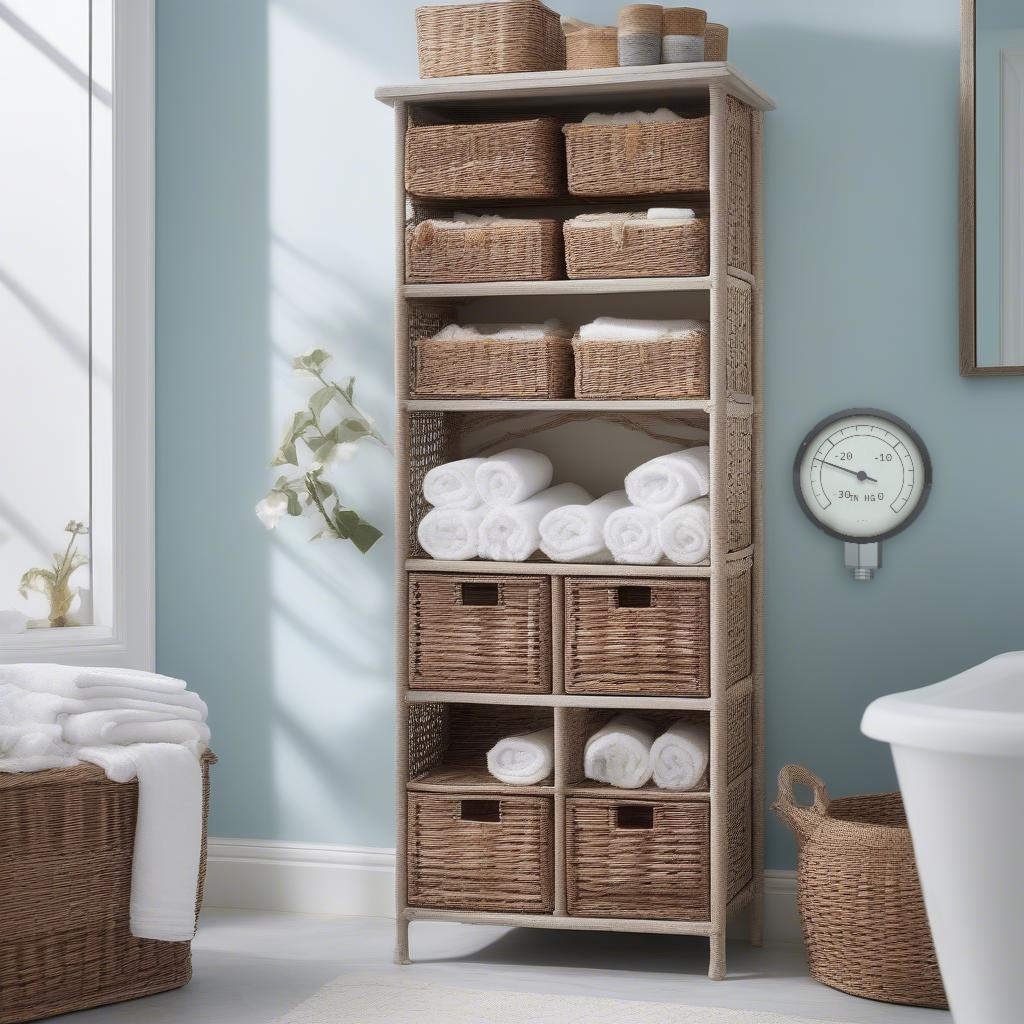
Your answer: inHg -23
